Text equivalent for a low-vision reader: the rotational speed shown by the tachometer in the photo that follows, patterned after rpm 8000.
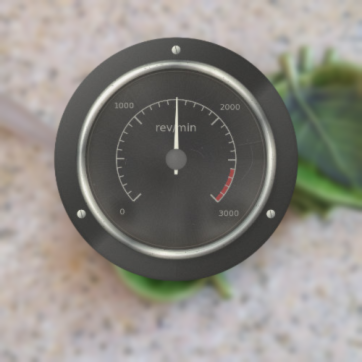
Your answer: rpm 1500
